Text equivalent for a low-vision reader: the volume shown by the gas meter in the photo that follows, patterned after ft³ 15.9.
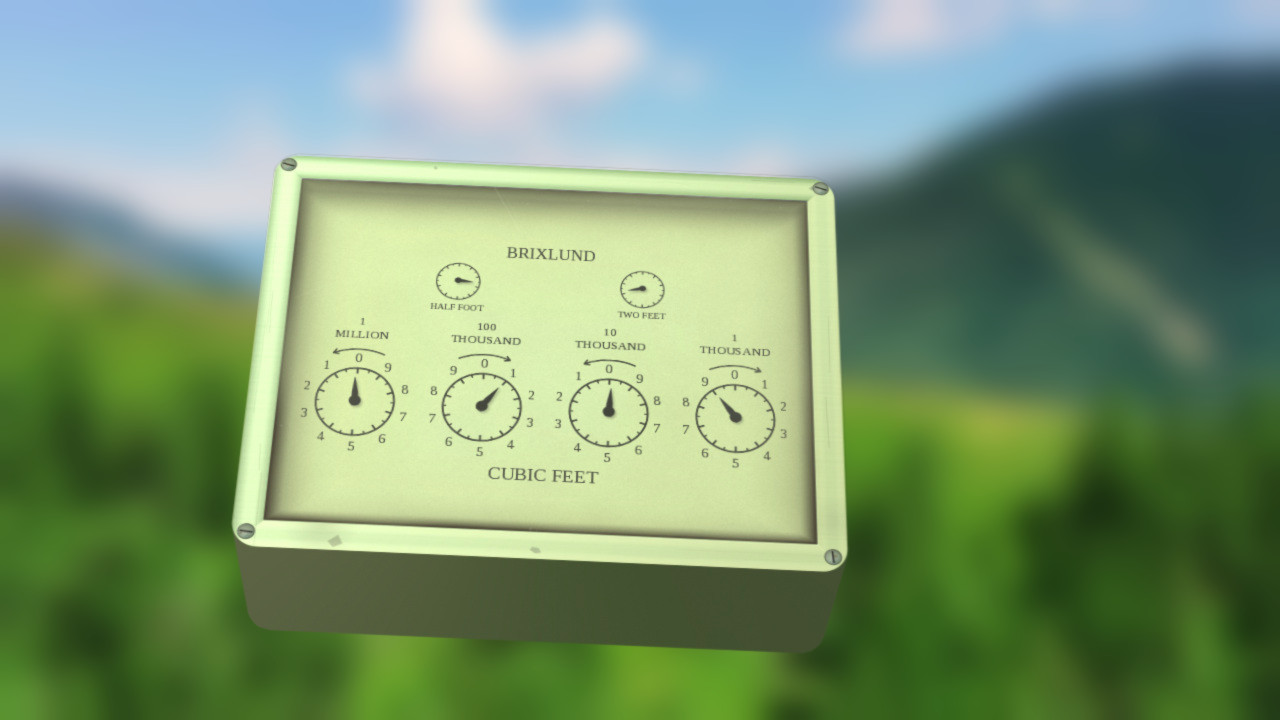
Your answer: ft³ 9900
